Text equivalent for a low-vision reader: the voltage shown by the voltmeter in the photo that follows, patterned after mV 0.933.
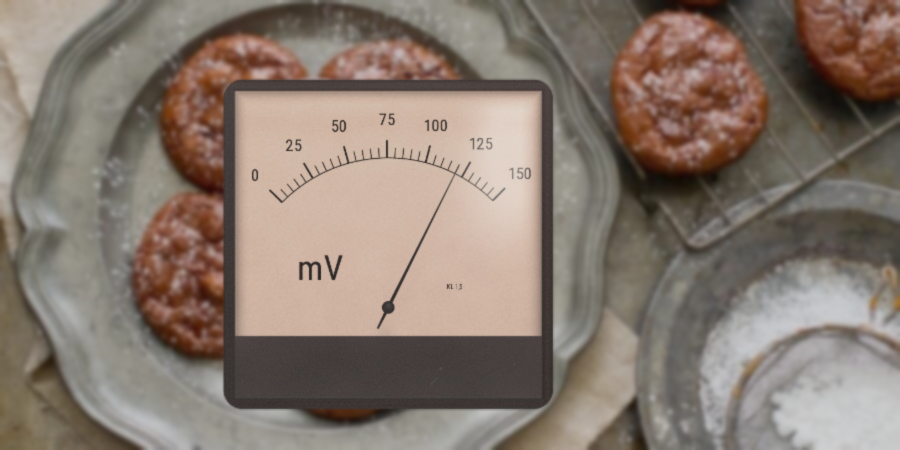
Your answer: mV 120
